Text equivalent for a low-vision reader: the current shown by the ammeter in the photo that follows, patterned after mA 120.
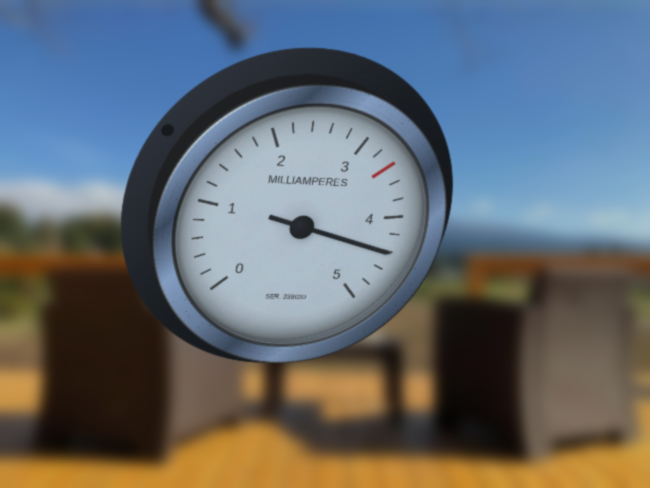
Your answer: mA 4.4
